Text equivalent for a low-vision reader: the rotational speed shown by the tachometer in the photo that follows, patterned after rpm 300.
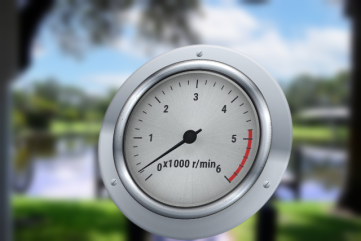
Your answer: rpm 200
